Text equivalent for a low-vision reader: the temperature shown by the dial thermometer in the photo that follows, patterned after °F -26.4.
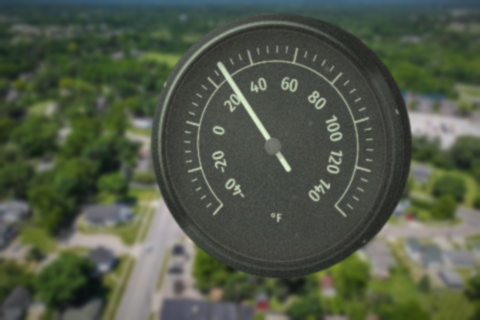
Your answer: °F 28
